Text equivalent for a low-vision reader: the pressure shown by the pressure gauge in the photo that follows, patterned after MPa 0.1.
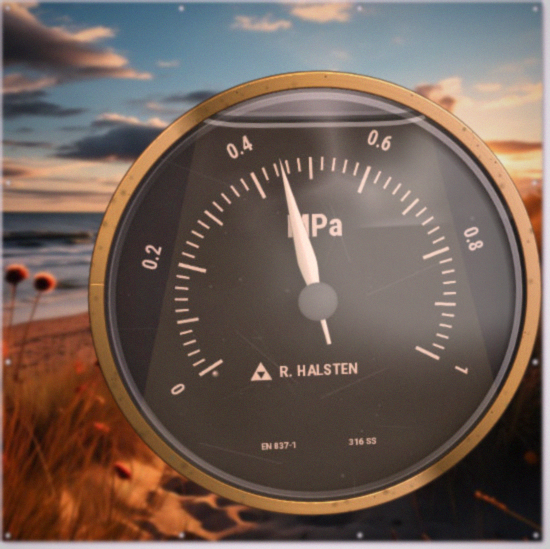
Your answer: MPa 0.45
